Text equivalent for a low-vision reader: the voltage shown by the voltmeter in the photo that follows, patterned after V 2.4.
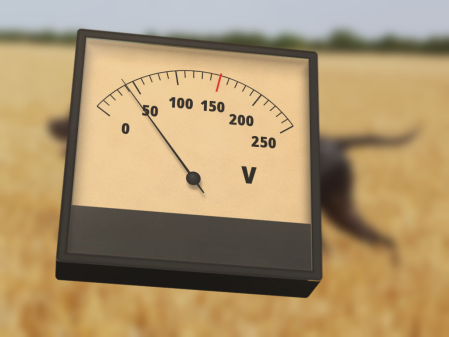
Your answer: V 40
